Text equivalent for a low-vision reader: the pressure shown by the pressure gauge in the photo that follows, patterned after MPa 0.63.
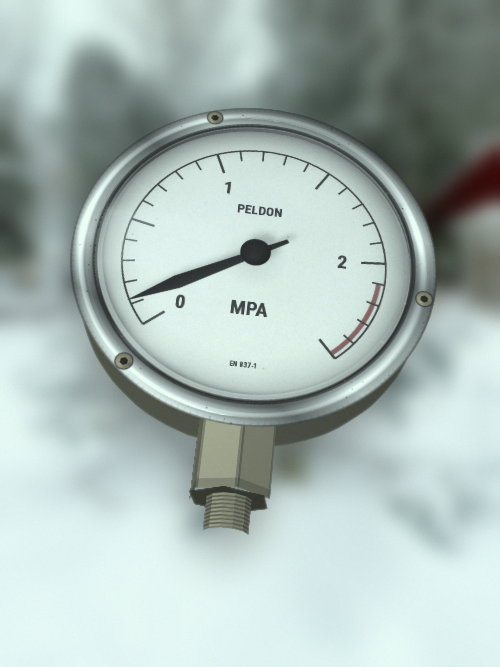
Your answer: MPa 0.1
